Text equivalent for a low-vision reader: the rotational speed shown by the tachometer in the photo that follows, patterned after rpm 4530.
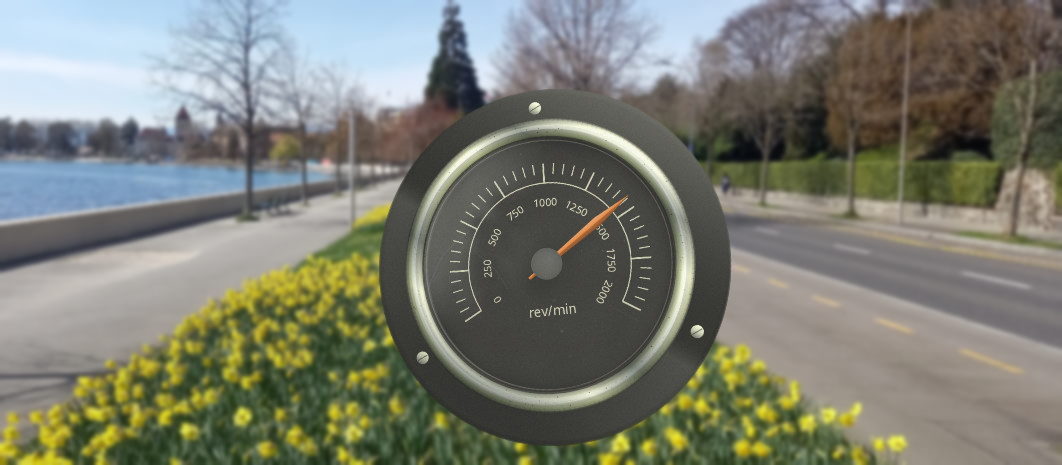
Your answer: rpm 1450
